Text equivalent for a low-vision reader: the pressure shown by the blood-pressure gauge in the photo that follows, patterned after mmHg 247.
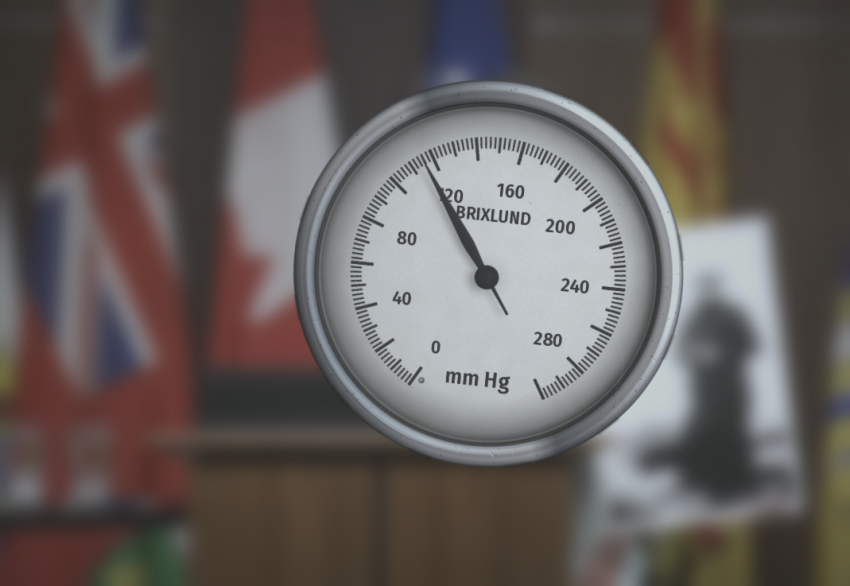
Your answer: mmHg 116
